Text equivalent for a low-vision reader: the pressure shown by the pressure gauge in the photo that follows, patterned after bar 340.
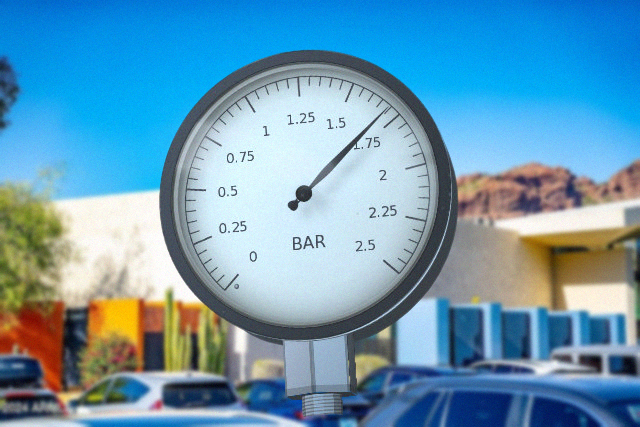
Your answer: bar 1.7
